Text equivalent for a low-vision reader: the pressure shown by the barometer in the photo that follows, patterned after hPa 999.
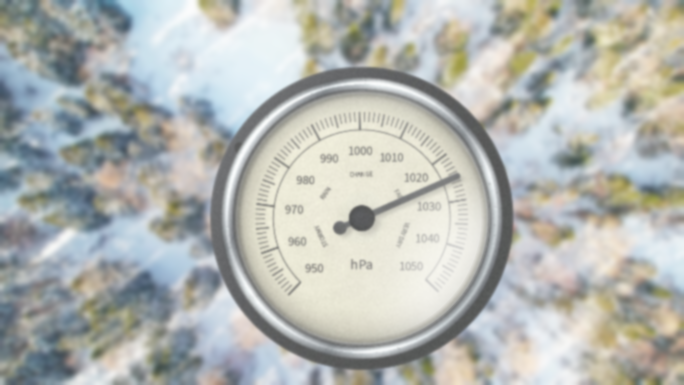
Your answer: hPa 1025
